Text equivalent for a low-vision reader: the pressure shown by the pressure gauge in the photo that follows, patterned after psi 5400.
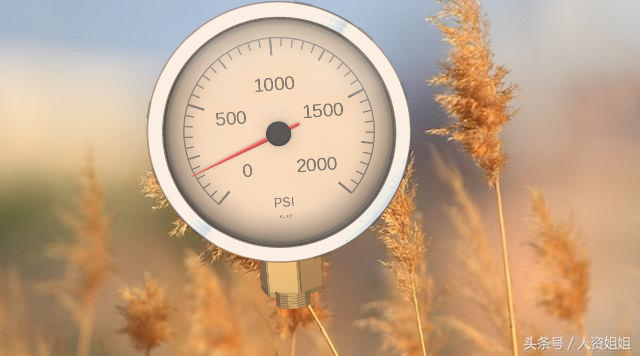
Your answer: psi 175
